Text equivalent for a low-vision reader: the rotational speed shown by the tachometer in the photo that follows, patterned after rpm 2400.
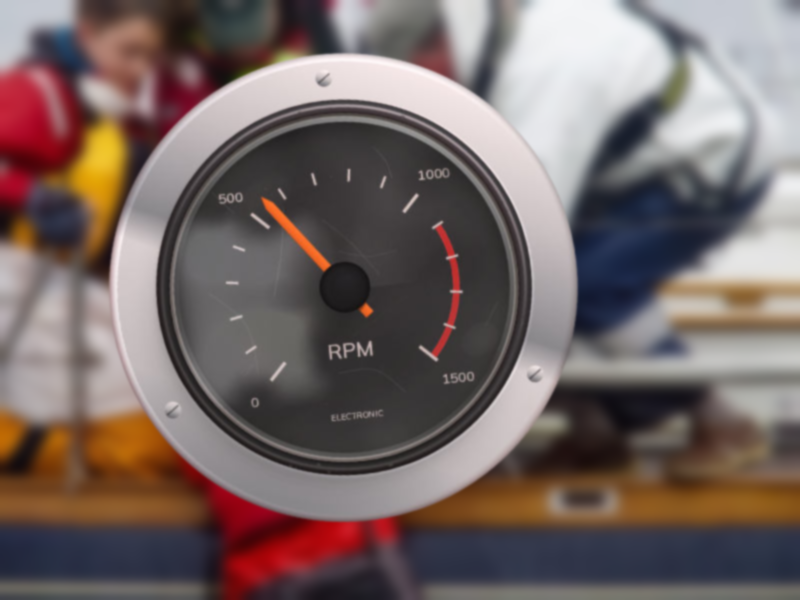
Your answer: rpm 550
